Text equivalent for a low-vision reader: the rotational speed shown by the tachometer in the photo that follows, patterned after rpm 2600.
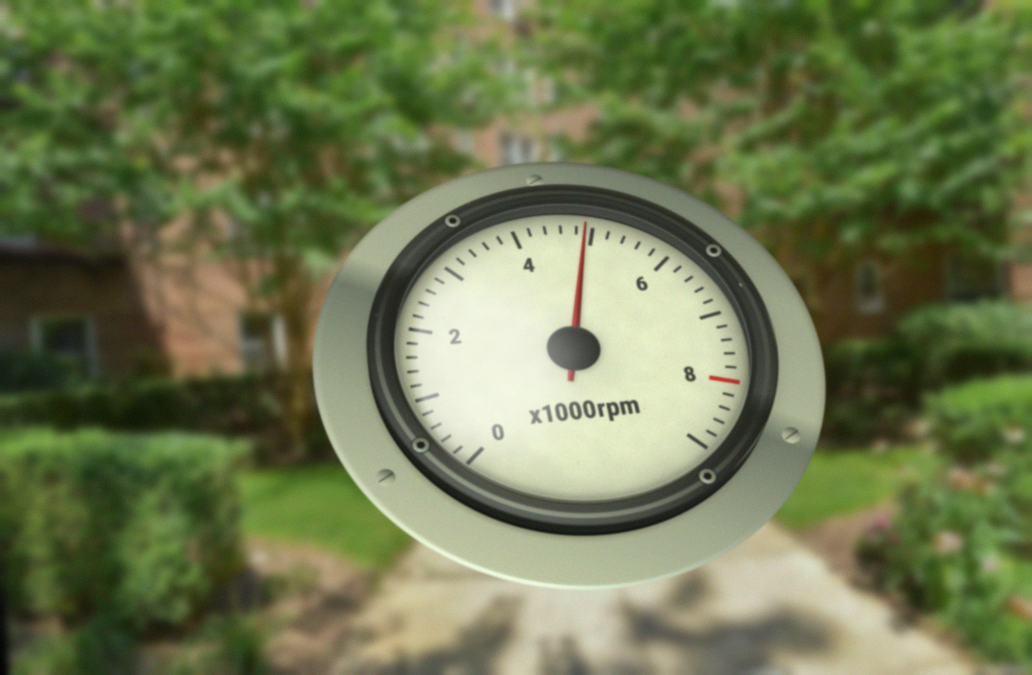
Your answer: rpm 4900
